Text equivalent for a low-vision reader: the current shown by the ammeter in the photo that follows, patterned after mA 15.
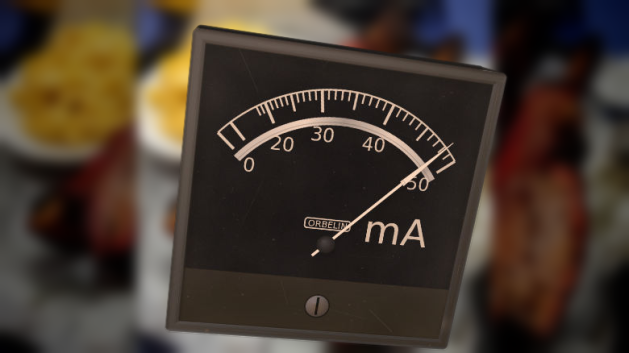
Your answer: mA 48
